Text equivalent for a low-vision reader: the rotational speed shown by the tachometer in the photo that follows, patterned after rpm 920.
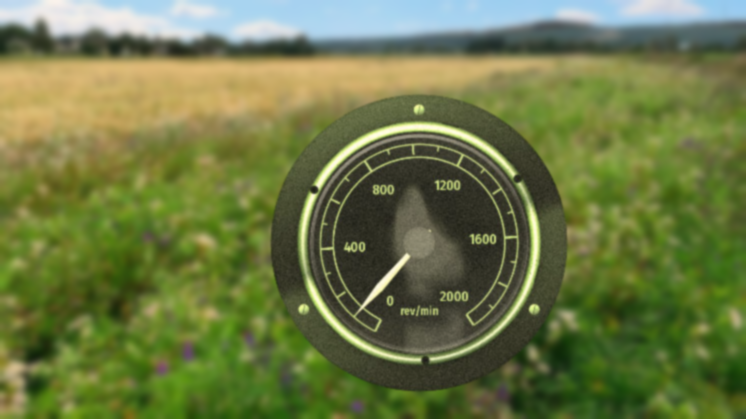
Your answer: rpm 100
